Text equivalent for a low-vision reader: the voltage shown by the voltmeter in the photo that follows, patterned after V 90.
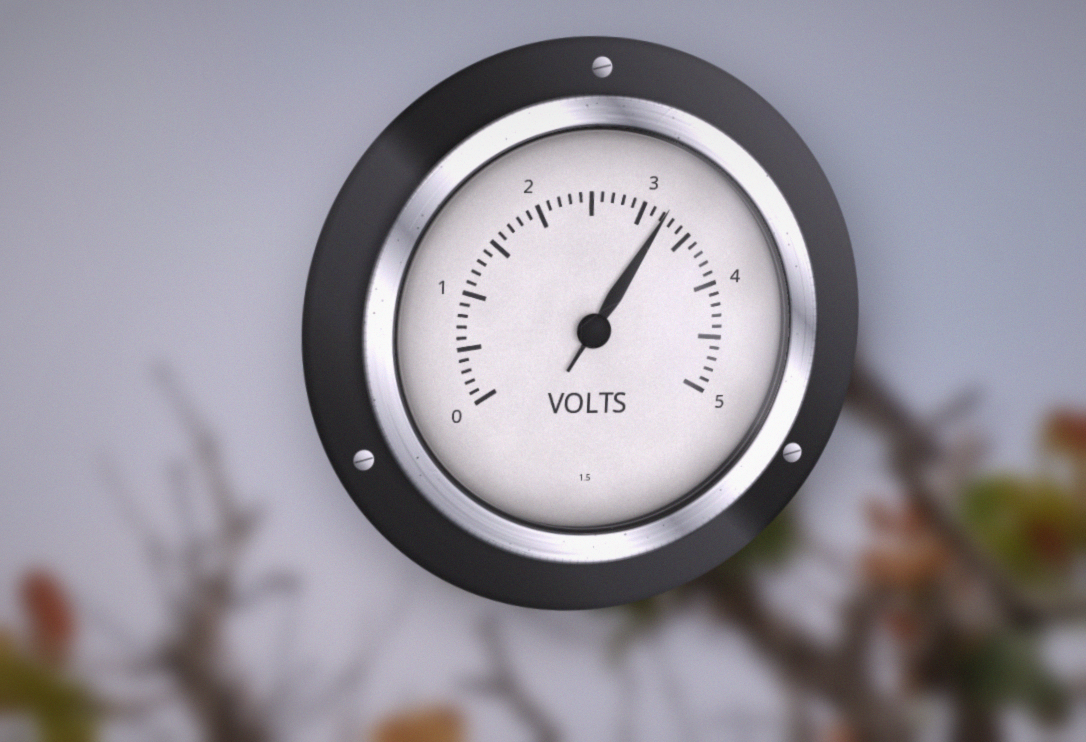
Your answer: V 3.2
